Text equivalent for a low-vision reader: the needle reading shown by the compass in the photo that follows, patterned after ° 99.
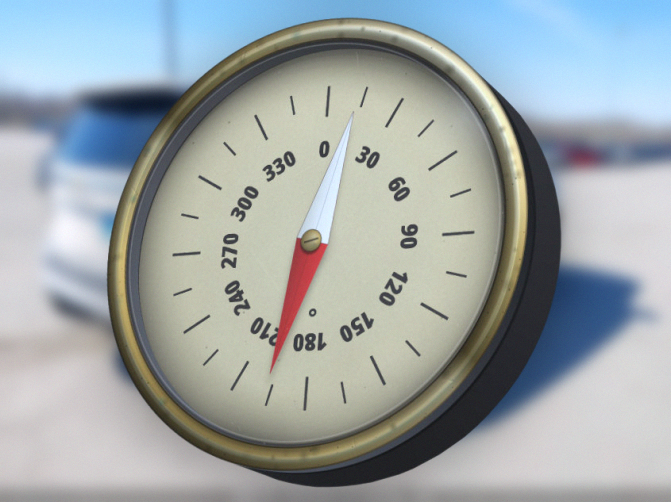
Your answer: ° 195
